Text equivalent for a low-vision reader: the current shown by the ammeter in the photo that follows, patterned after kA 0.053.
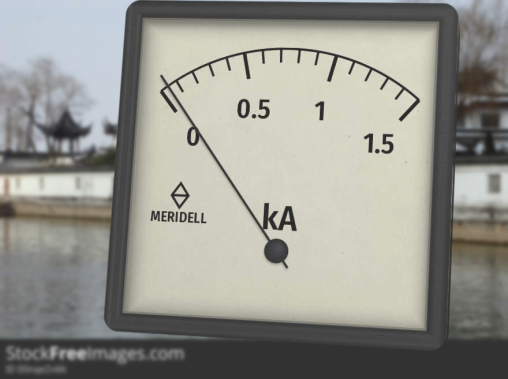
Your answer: kA 0.05
